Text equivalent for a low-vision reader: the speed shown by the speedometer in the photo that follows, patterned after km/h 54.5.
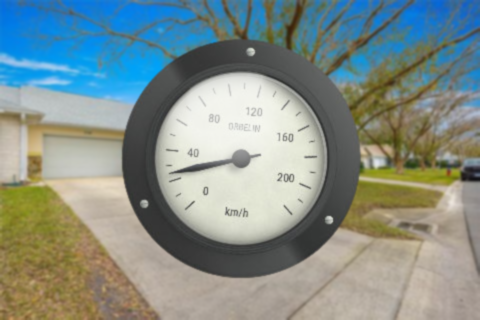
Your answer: km/h 25
